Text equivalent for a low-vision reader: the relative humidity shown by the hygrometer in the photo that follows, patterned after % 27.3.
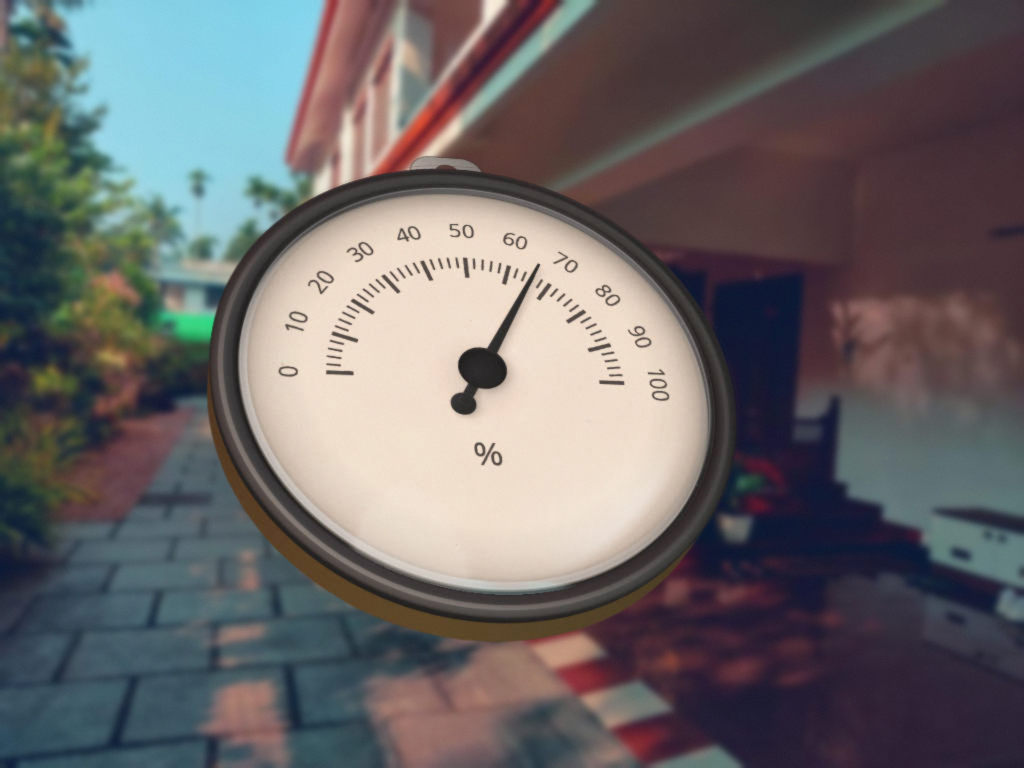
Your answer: % 66
